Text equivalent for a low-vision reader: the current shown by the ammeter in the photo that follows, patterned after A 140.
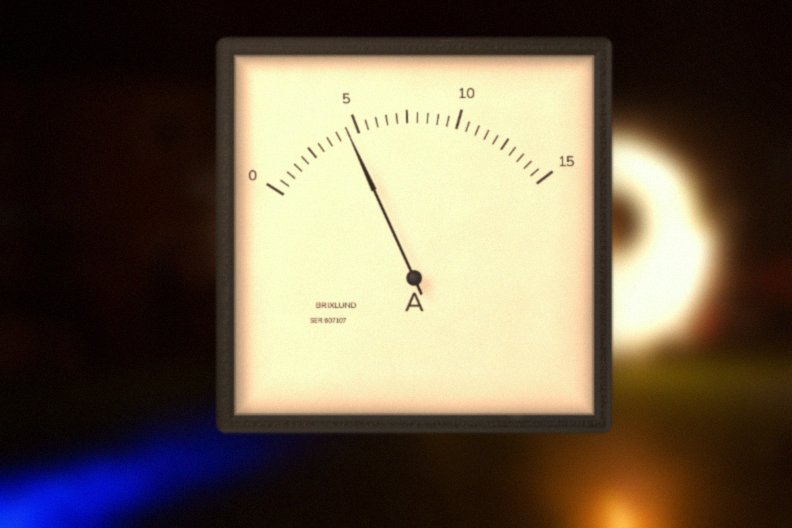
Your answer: A 4.5
